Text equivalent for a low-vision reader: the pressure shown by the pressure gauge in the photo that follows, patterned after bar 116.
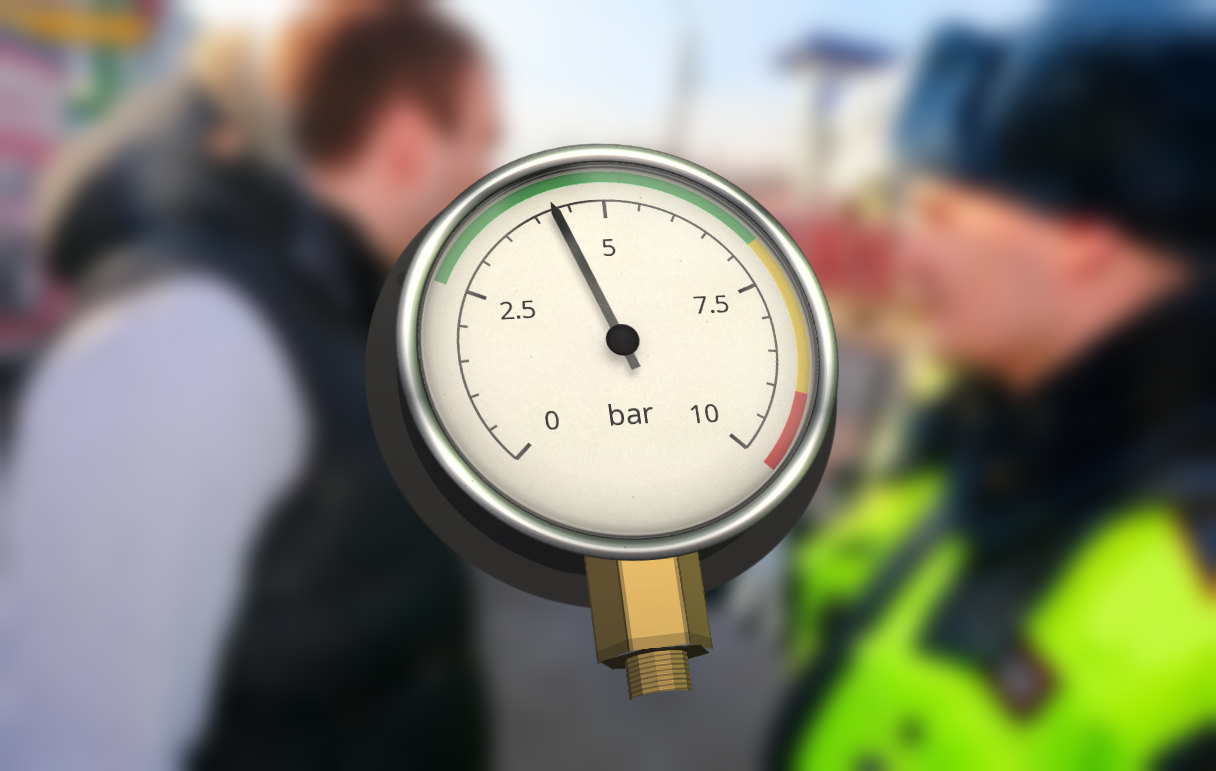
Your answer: bar 4.25
